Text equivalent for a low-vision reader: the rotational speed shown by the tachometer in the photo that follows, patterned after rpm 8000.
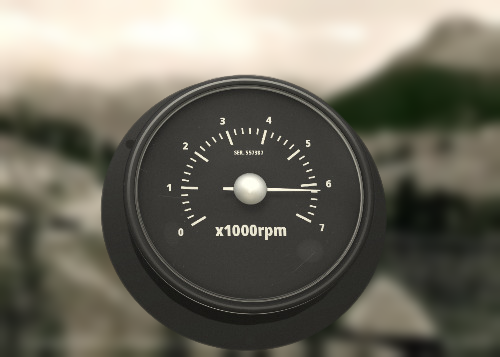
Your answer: rpm 6200
